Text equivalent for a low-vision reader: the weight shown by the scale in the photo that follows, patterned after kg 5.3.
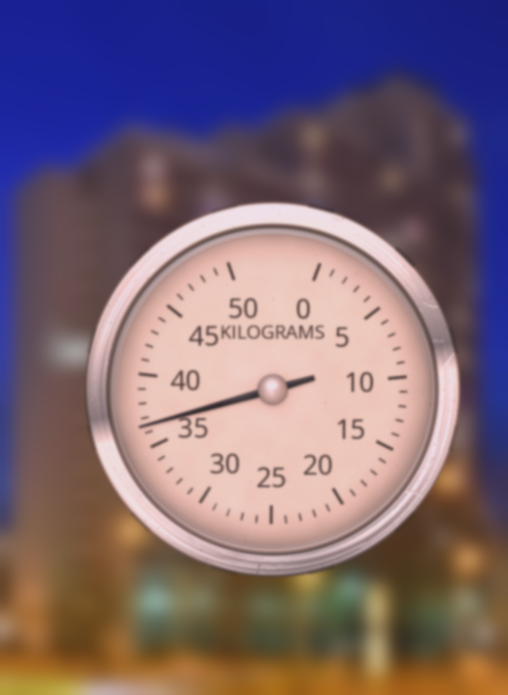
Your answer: kg 36.5
